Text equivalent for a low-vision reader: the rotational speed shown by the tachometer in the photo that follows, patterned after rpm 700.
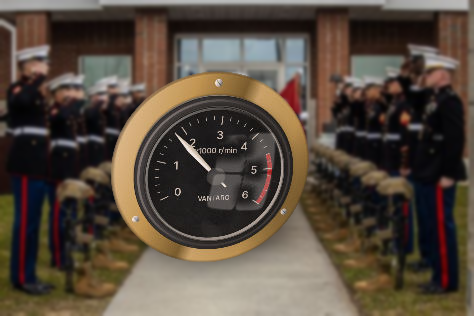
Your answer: rpm 1800
